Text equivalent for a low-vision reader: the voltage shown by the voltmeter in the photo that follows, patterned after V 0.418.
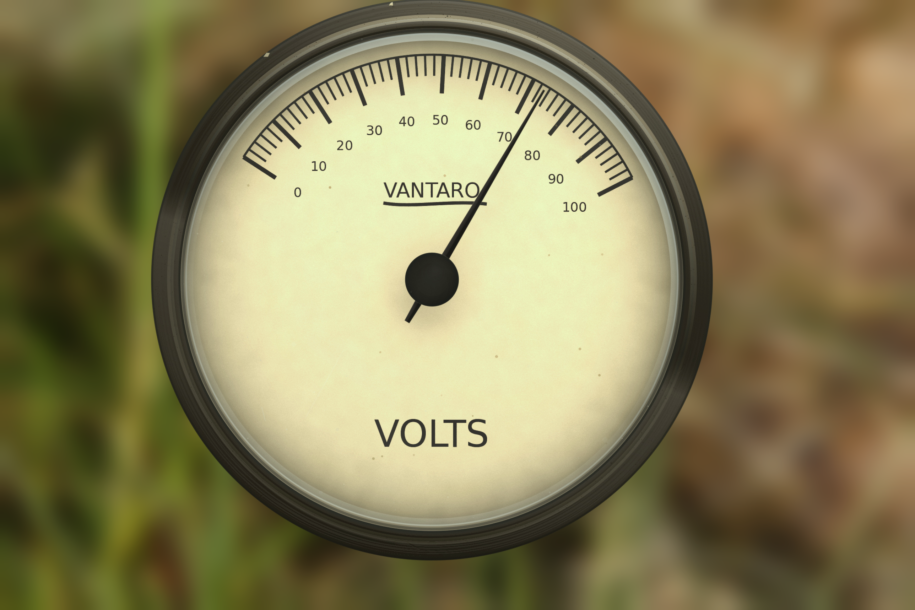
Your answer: V 73
